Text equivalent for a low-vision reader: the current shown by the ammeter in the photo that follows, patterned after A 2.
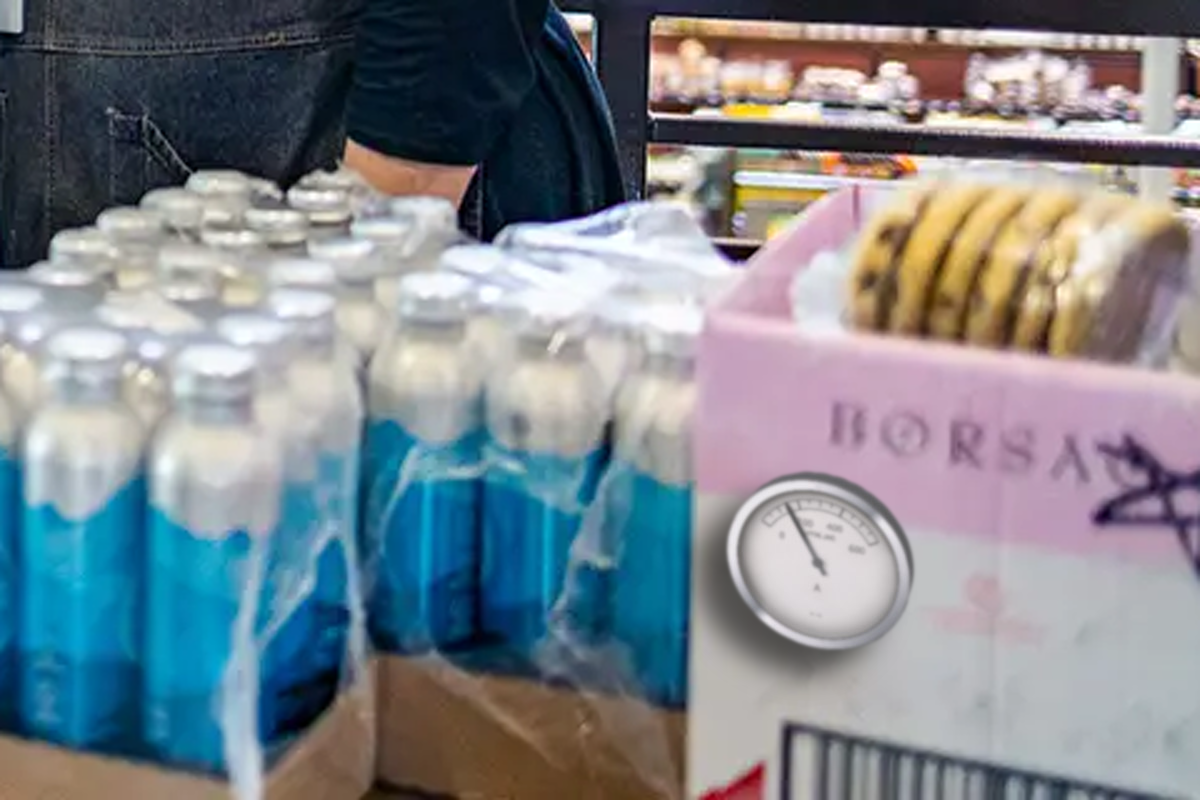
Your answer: A 150
